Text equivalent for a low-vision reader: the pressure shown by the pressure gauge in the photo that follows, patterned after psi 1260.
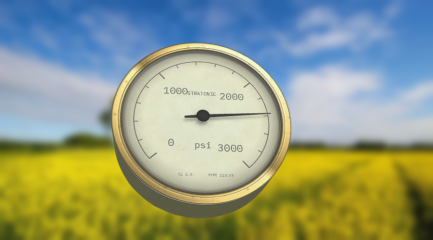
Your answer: psi 2400
